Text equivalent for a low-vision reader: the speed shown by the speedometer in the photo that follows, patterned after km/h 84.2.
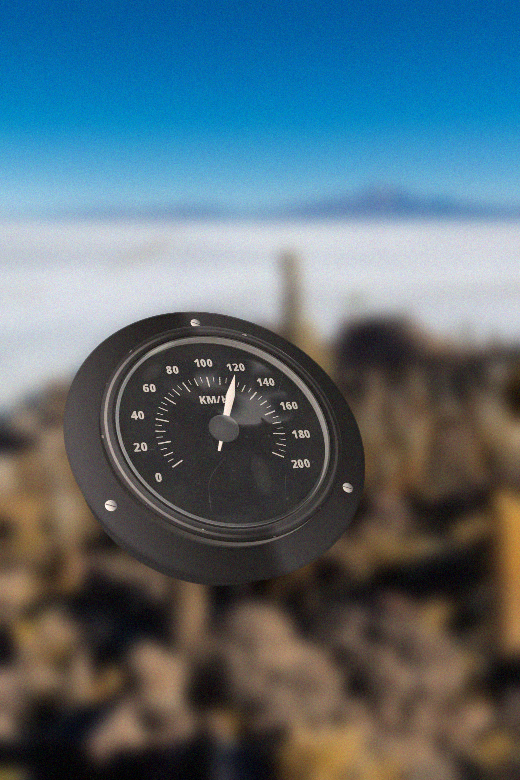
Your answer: km/h 120
